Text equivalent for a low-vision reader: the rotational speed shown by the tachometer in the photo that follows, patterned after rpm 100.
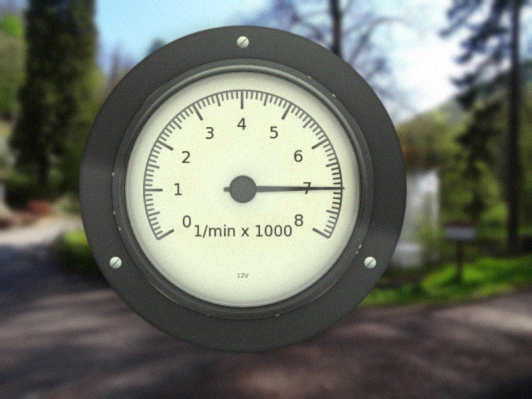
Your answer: rpm 7000
